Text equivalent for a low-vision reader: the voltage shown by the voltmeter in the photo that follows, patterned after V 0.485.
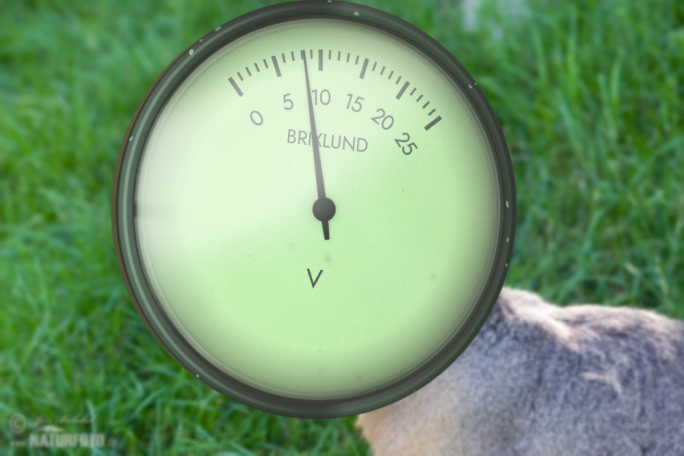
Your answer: V 8
